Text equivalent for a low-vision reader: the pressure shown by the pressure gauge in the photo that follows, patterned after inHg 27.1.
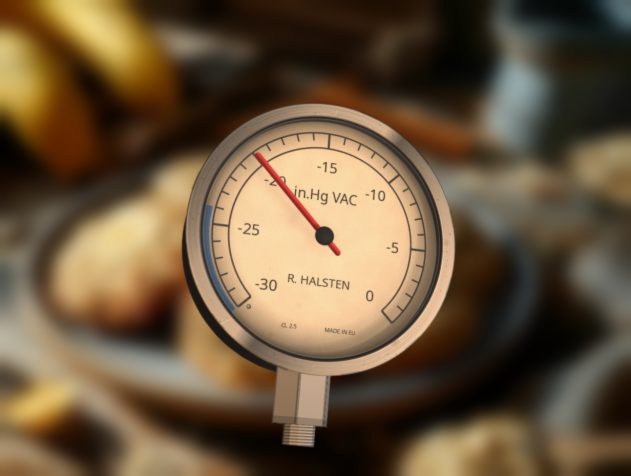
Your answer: inHg -20
